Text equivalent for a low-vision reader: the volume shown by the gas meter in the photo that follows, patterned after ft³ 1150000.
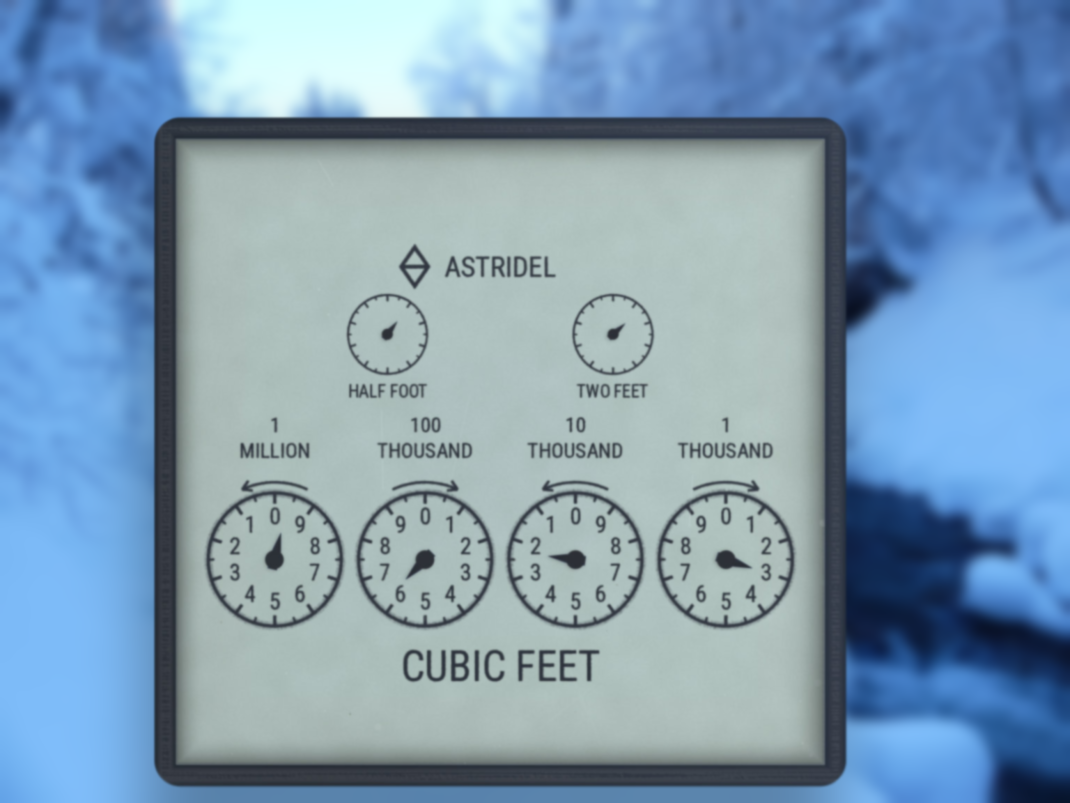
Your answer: ft³ 962300
